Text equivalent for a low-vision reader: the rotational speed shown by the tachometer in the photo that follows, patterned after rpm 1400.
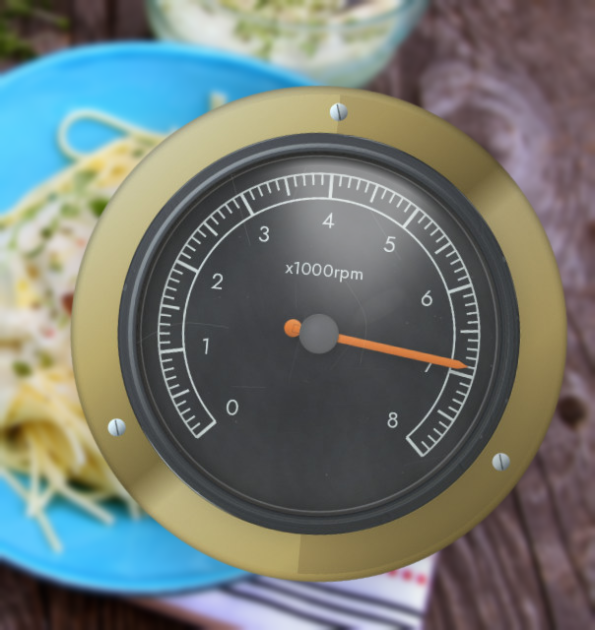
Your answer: rpm 6900
